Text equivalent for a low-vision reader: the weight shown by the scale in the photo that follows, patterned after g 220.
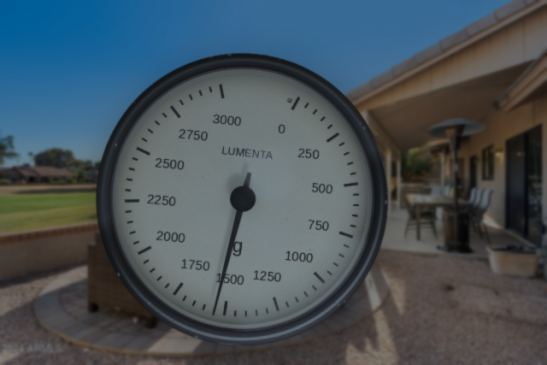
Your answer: g 1550
